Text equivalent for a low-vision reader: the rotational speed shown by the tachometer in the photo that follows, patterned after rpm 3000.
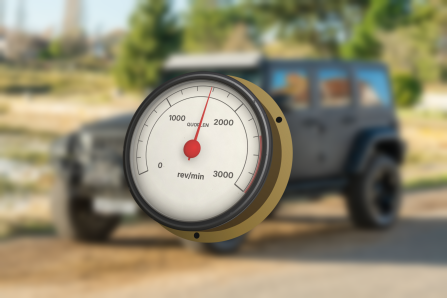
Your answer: rpm 1600
